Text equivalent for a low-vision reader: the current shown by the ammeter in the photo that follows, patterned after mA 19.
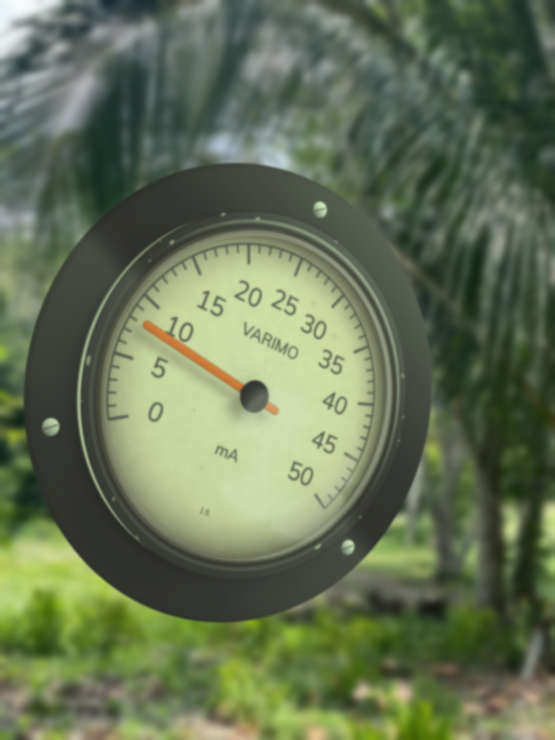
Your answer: mA 8
